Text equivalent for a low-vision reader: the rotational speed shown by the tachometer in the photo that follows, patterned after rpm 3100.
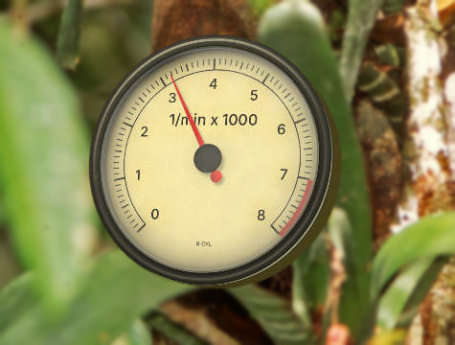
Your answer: rpm 3200
